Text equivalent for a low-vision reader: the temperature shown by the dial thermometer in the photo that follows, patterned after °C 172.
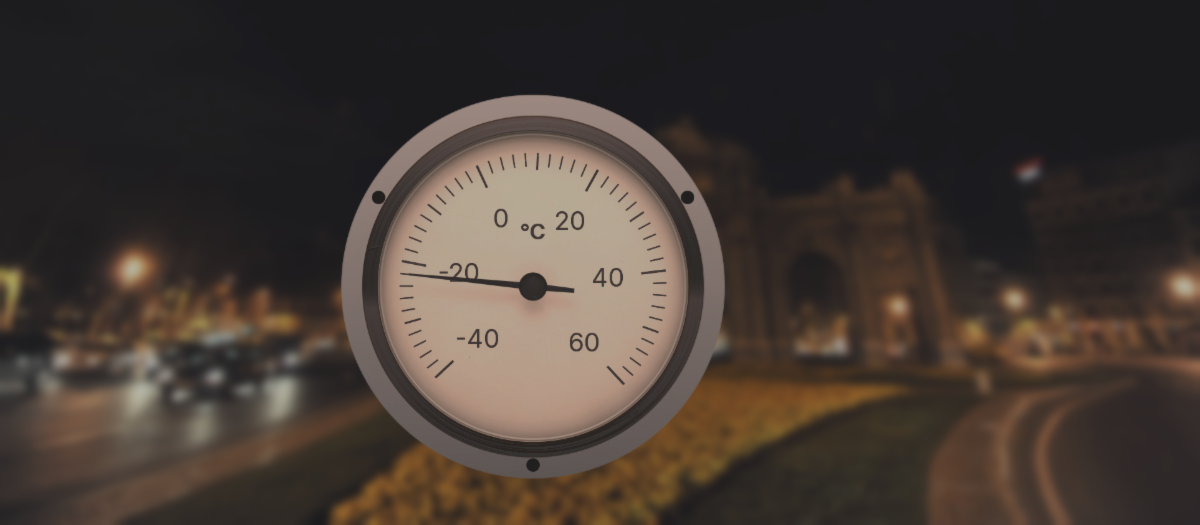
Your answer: °C -22
